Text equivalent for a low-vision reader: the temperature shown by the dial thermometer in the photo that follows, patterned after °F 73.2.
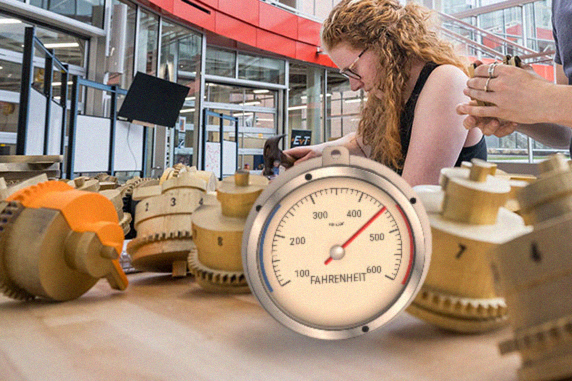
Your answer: °F 450
